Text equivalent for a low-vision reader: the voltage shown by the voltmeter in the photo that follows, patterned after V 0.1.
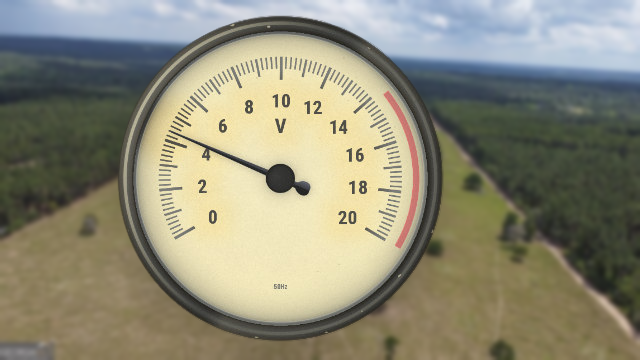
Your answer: V 4.4
